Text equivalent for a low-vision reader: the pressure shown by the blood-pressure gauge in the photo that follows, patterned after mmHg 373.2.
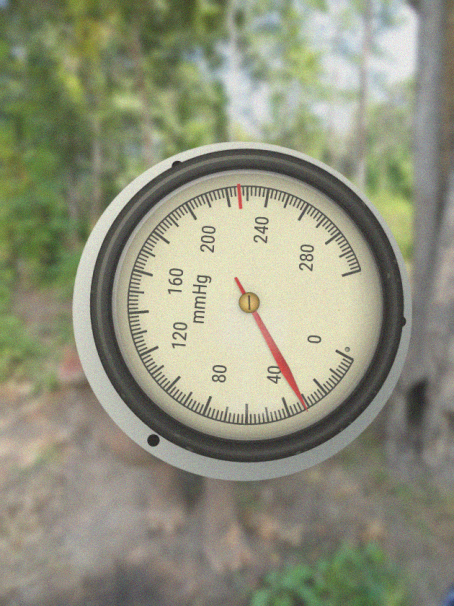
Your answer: mmHg 32
